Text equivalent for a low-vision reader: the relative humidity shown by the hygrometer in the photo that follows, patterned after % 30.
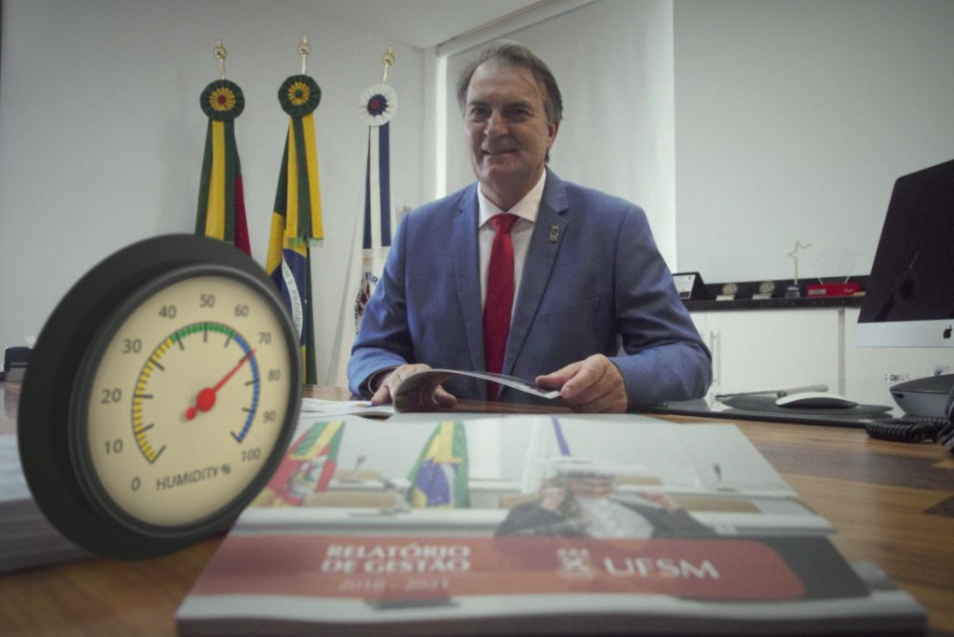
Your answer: % 70
